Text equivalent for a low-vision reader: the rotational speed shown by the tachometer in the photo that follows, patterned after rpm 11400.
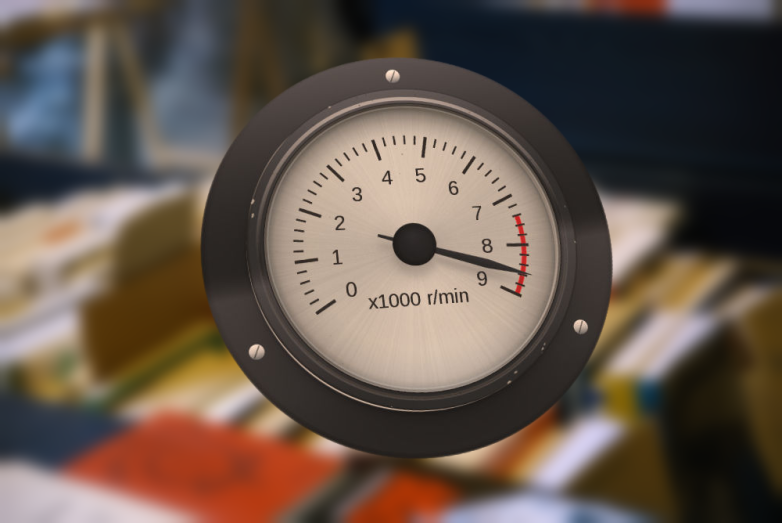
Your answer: rpm 8600
